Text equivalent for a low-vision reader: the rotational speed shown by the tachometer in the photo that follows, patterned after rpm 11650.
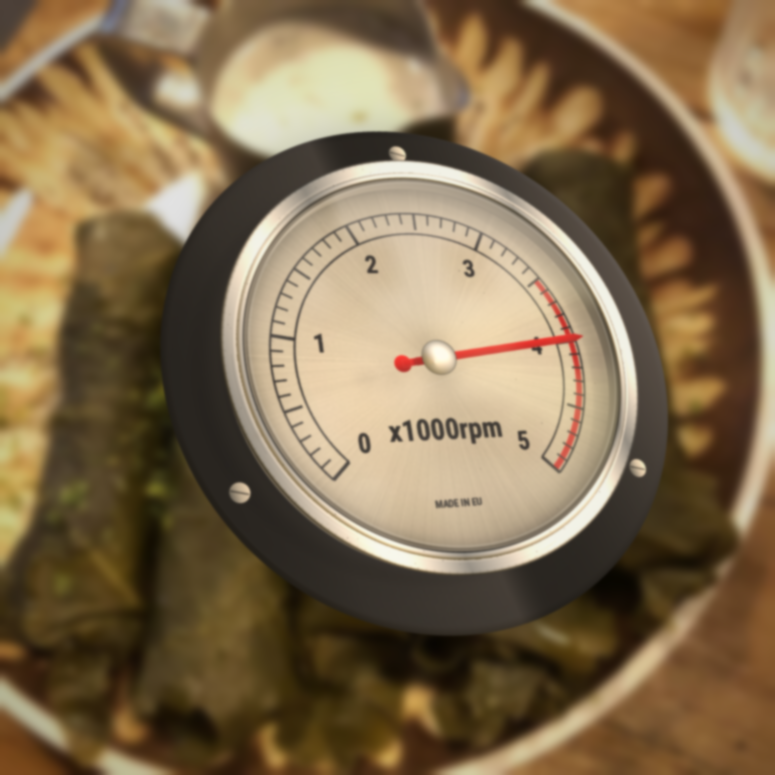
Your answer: rpm 4000
